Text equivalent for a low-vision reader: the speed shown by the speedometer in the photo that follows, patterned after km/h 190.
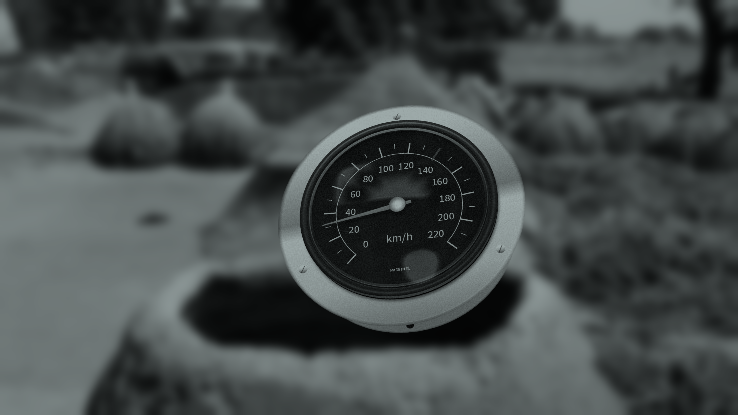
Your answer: km/h 30
